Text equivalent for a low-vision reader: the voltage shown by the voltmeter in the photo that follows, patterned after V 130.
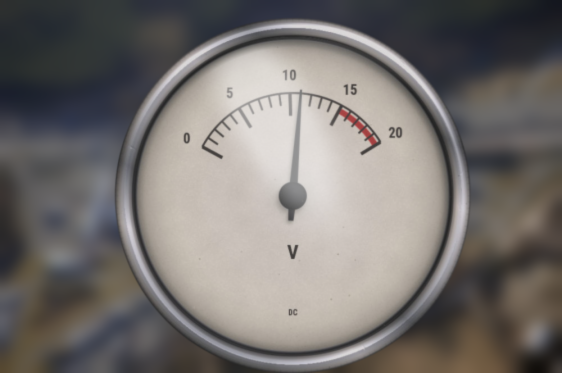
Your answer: V 11
